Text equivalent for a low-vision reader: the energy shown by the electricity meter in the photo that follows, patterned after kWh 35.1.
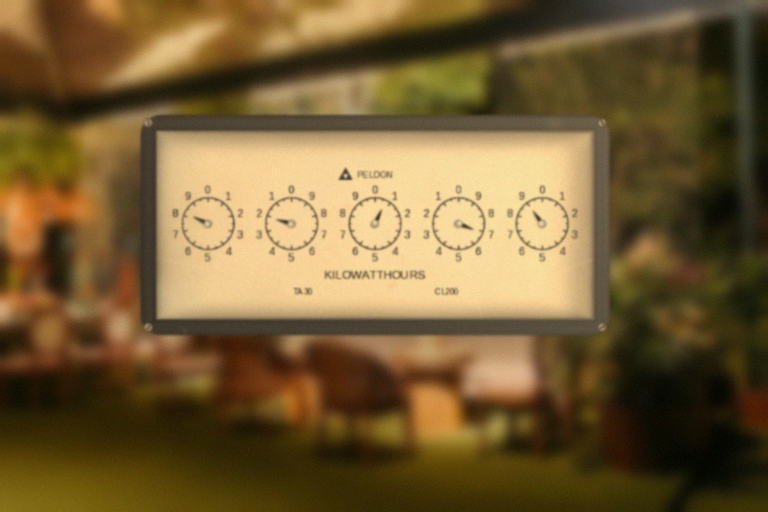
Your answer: kWh 82069
